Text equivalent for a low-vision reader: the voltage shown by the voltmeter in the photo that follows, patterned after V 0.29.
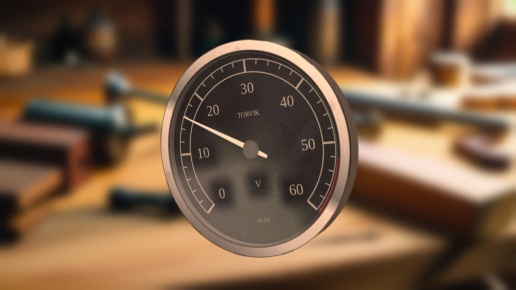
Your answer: V 16
